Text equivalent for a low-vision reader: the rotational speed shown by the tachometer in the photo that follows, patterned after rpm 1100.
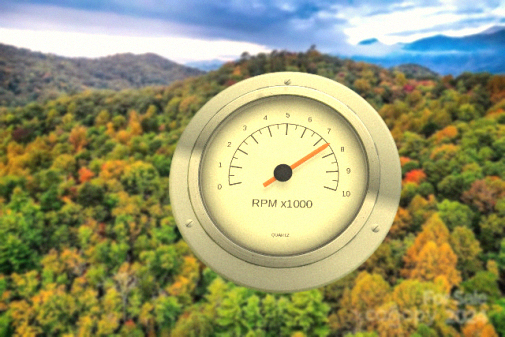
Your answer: rpm 7500
